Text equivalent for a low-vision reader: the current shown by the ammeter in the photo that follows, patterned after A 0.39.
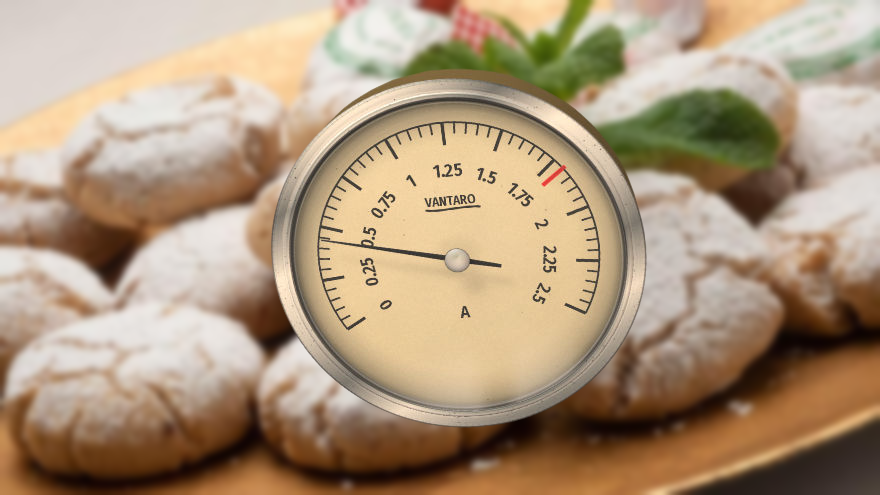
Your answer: A 0.45
